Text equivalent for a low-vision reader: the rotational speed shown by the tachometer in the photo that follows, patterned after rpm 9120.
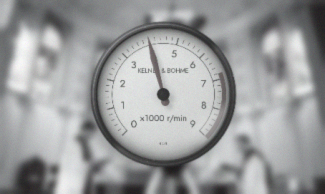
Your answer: rpm 4000
